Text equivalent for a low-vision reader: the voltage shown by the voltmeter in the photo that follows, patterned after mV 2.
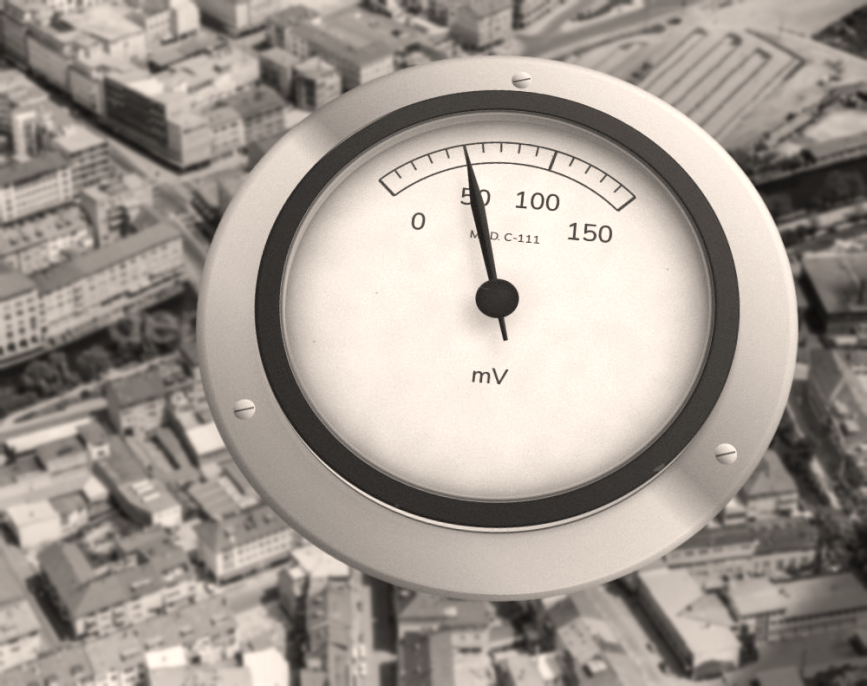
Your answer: mV 50
